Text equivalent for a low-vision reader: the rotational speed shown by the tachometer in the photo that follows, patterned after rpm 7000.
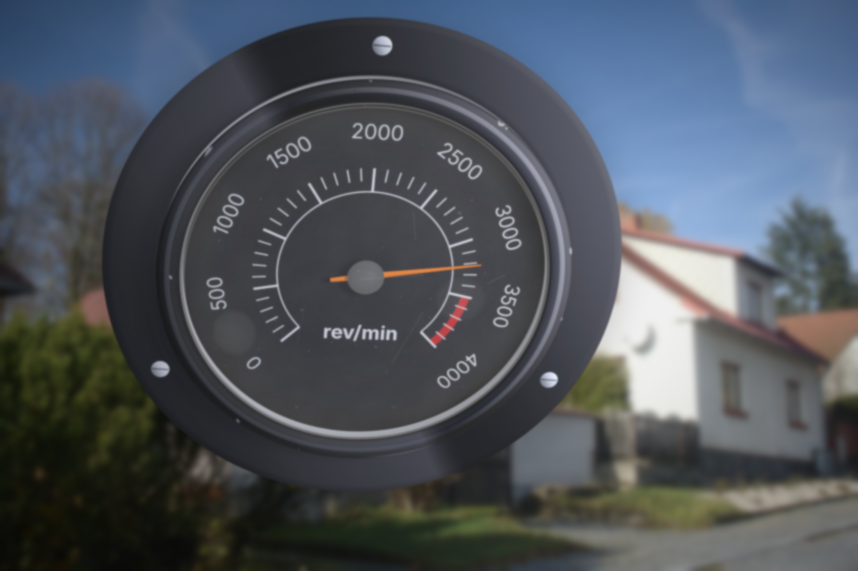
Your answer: rpm 3200
